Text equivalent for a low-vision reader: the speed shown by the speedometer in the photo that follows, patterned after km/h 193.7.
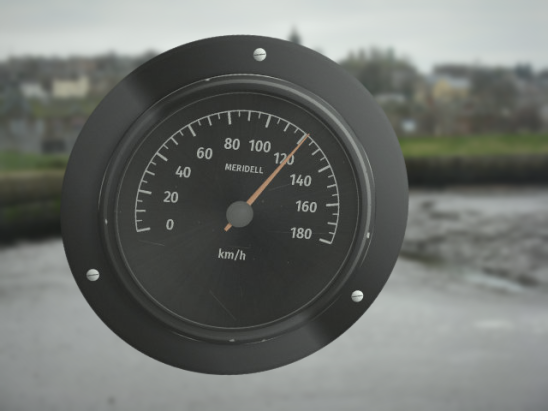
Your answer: km/h 120
